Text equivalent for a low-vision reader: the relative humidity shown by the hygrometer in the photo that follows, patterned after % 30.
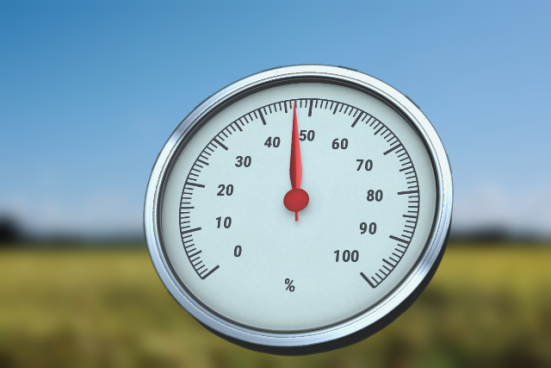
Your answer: % 47
